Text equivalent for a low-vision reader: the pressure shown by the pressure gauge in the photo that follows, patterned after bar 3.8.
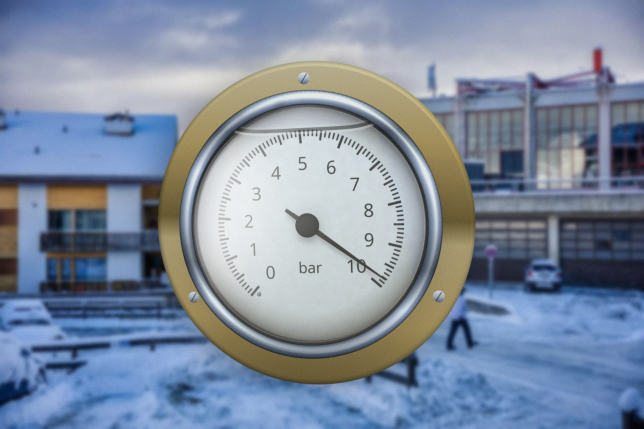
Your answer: bar 9.8
